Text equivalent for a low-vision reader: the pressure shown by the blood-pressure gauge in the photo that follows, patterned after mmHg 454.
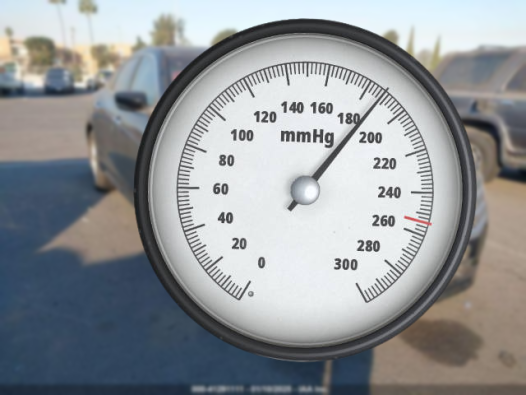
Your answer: mmHg 188
